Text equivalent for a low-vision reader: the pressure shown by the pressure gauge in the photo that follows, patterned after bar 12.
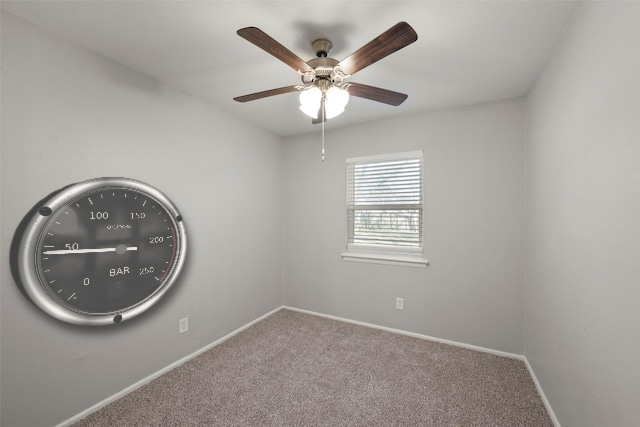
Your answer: bar 45
